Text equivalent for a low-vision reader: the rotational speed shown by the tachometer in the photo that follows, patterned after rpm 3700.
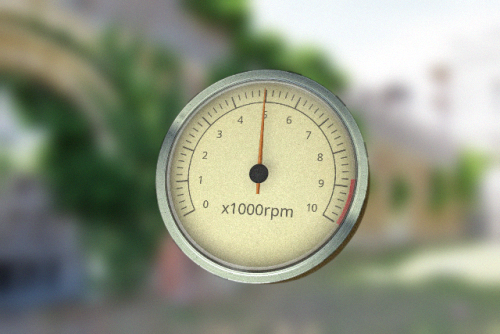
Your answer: rpm 5000
